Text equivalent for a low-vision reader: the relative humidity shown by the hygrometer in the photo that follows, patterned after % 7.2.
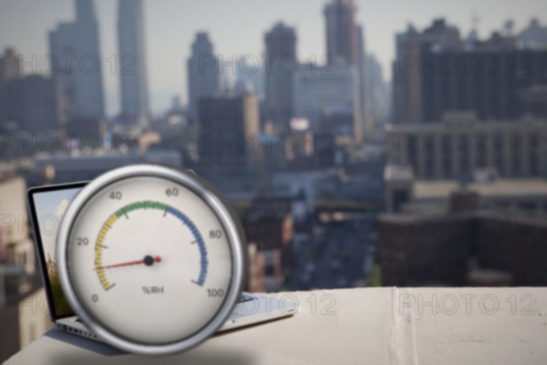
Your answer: % 10
